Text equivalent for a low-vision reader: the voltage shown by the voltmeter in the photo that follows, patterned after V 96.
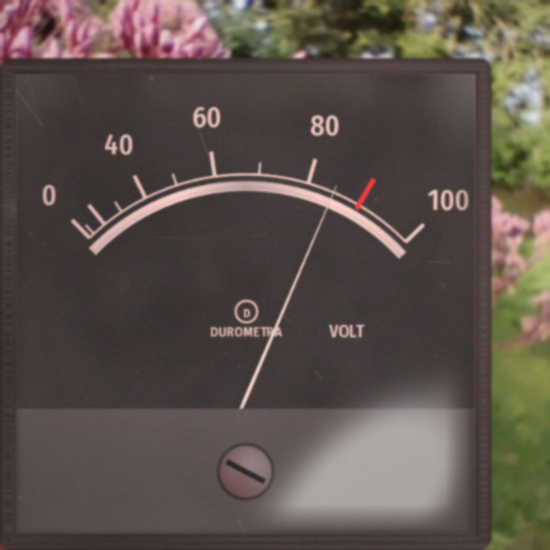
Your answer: V 85
